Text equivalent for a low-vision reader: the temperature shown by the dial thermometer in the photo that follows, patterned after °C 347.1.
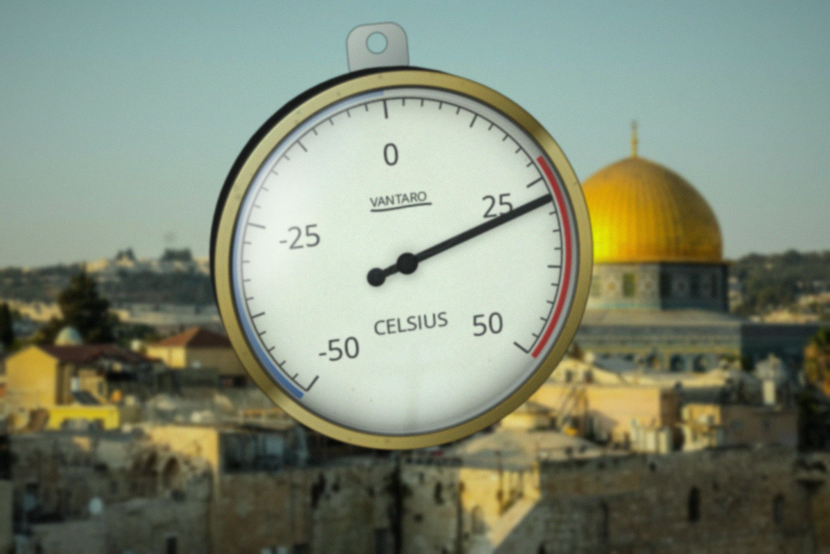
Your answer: °C 27.5
